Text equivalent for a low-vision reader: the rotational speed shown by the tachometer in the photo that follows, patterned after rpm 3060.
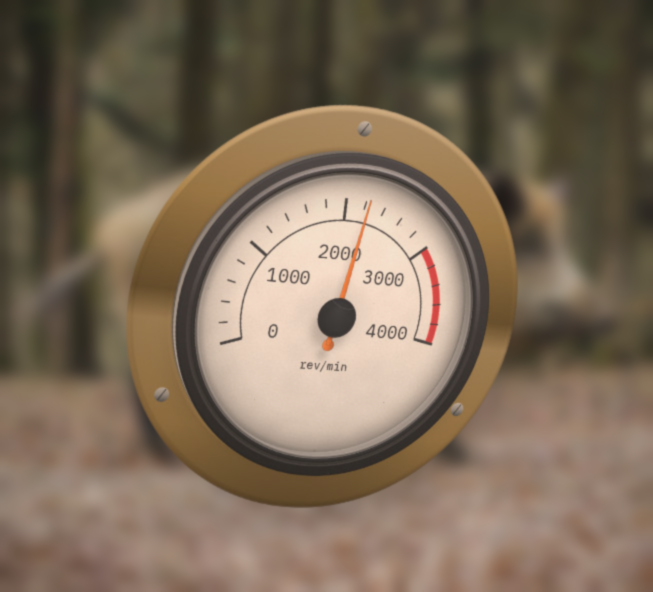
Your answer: rpm 2200
